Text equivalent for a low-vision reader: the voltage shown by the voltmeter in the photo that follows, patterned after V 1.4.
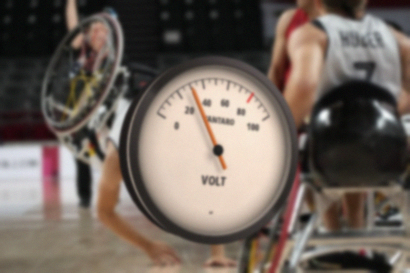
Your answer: V 30
